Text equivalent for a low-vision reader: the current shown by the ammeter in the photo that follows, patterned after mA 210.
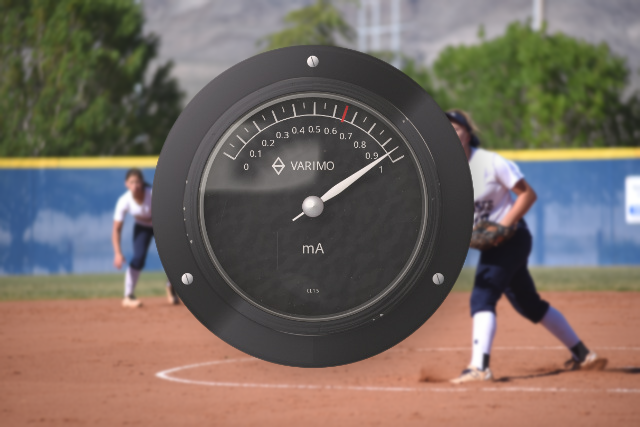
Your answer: mA 0.95
